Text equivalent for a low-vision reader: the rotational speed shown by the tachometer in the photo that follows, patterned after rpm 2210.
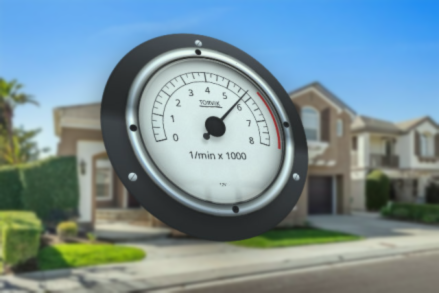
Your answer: rpm 5750
